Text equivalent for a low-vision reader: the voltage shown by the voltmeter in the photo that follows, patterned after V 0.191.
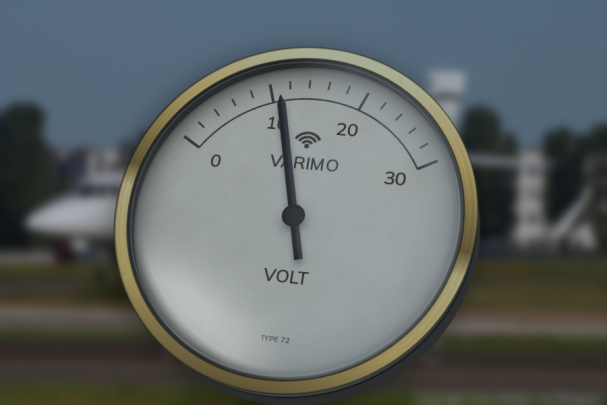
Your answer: V 11
